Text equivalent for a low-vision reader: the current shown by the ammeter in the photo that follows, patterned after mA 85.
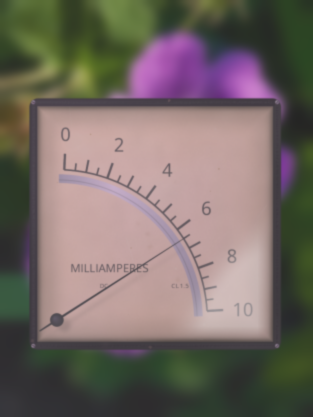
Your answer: mA 6.5
